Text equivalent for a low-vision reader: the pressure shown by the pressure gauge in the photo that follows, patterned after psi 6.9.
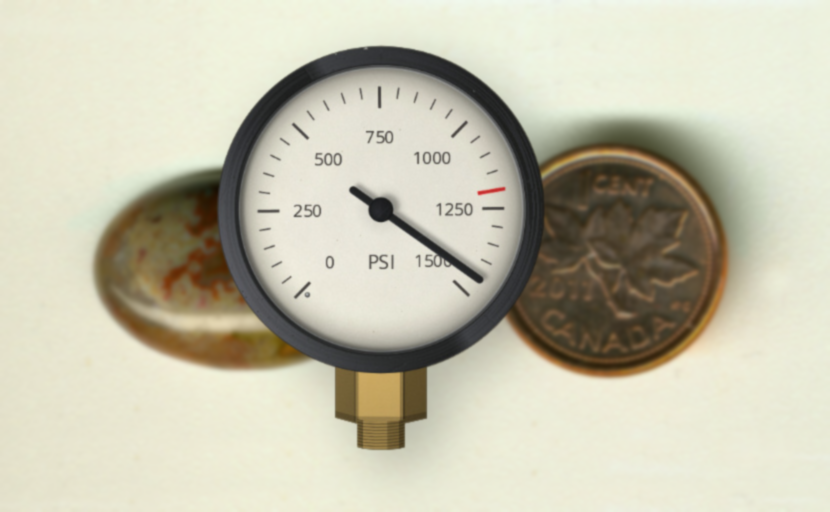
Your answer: psi 1450
